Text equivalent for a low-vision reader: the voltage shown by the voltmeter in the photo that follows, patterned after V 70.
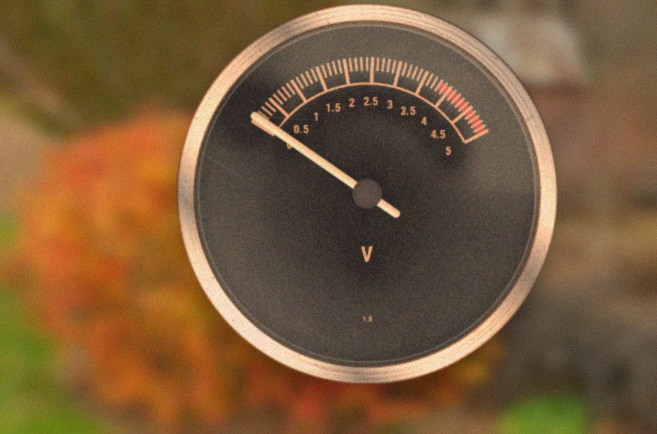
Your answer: V 0.1
